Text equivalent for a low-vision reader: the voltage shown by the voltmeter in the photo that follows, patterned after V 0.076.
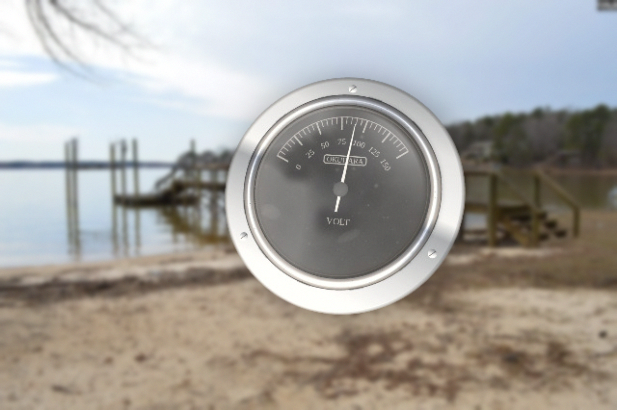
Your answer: V 90
